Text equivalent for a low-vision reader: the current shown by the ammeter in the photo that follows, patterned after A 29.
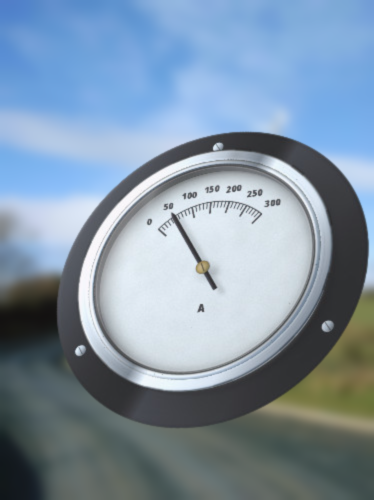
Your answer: A 50
